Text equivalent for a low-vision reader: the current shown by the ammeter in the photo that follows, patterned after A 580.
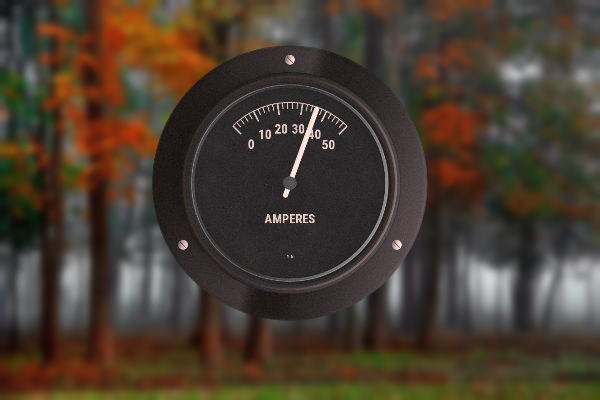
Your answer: A 36
